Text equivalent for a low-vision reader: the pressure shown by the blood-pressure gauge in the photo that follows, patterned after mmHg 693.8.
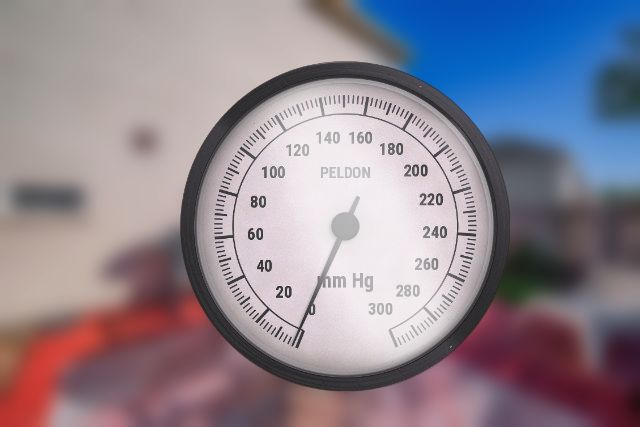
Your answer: mmHg 2
